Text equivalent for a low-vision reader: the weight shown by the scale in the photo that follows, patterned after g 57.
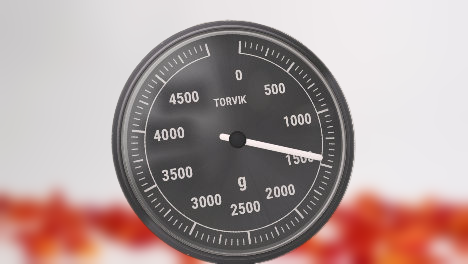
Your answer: g 1450
